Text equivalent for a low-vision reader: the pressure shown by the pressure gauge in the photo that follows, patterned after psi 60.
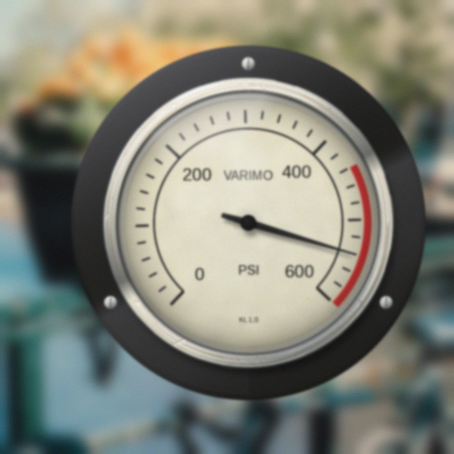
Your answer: psi 540
